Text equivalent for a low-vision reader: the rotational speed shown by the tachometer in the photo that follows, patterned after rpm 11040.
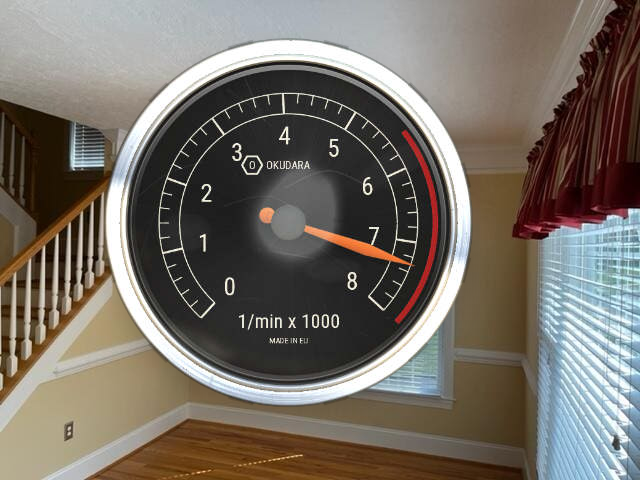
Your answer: rpm 7300
